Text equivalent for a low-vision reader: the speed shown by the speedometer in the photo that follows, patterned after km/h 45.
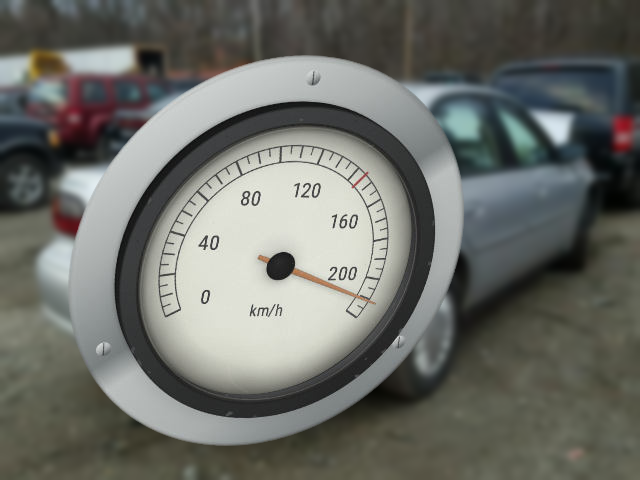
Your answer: km/h 210
